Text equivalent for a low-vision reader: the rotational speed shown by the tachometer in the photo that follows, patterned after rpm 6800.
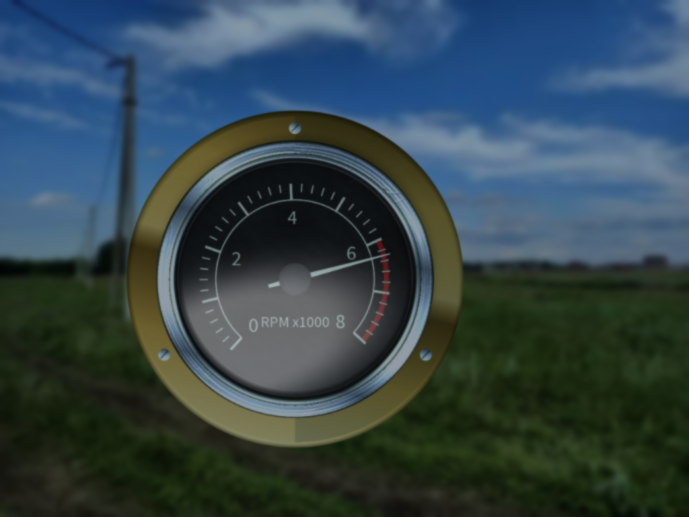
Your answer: rpm 6300
